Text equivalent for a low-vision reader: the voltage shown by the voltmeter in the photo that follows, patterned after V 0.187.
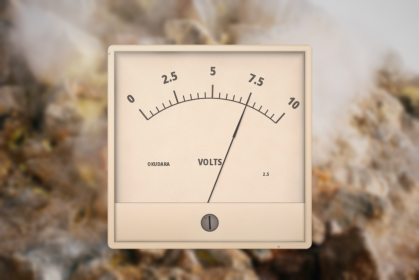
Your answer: V 7.5
